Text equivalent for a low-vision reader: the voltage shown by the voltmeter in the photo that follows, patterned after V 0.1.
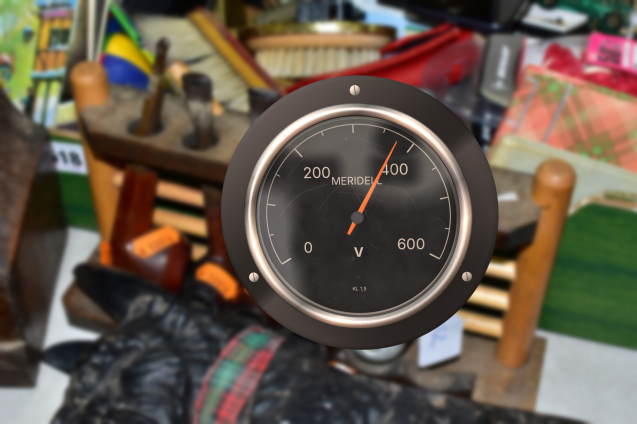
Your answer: V 375
